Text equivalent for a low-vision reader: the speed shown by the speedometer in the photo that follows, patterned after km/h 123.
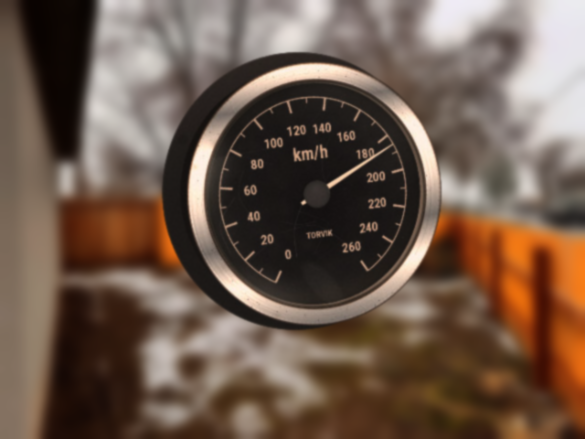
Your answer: km/h 185
